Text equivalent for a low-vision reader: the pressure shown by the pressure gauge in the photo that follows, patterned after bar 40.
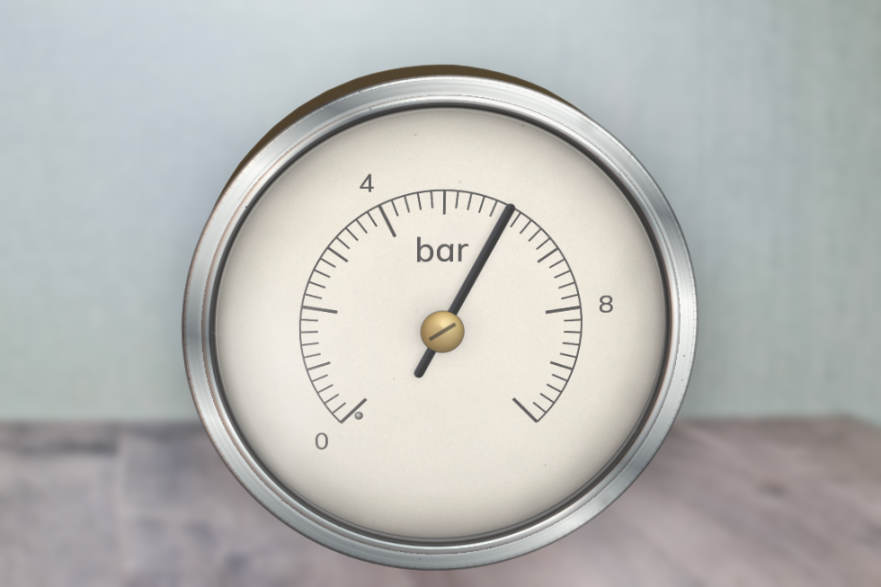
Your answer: bar 6
